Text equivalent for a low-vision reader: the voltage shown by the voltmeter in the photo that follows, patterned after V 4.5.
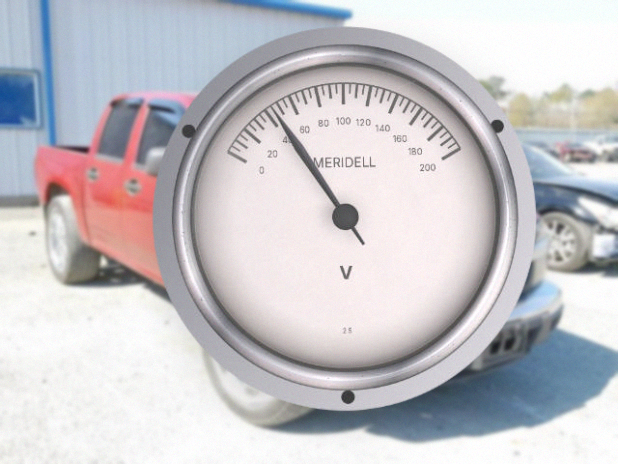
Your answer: V 45
